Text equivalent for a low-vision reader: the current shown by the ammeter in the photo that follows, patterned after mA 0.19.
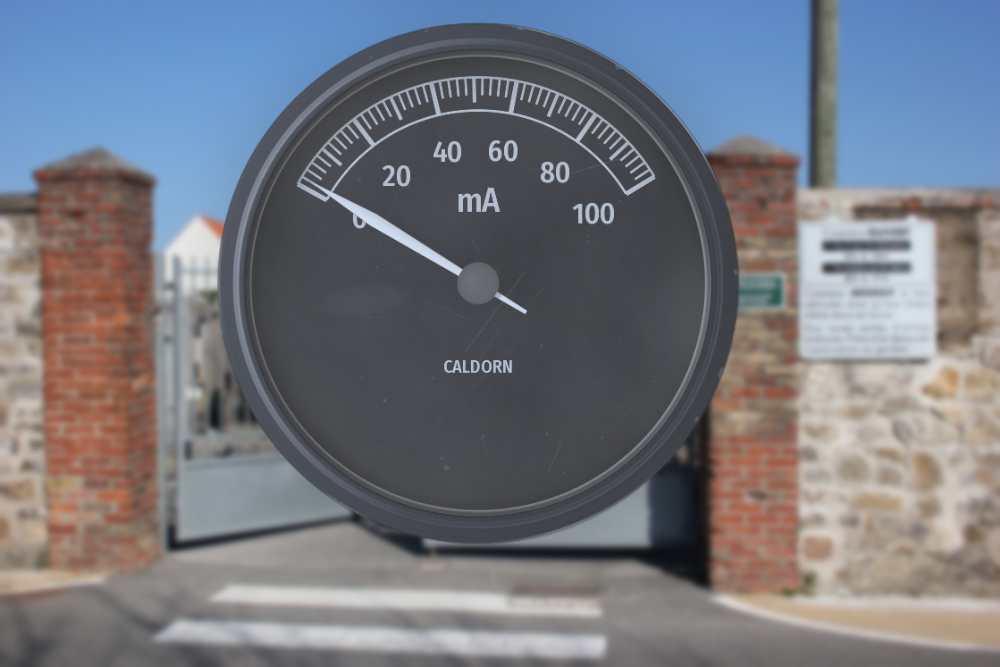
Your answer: mA 2
